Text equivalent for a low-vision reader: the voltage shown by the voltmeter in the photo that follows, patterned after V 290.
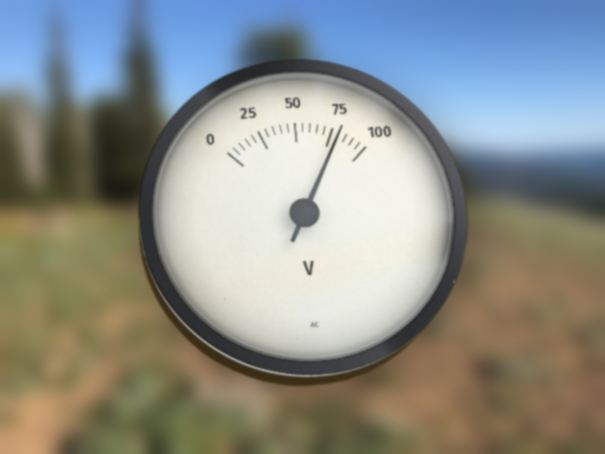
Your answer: V 80
